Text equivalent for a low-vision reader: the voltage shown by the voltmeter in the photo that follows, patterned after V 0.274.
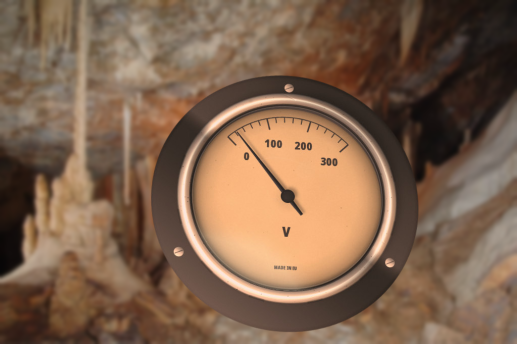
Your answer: V 20
